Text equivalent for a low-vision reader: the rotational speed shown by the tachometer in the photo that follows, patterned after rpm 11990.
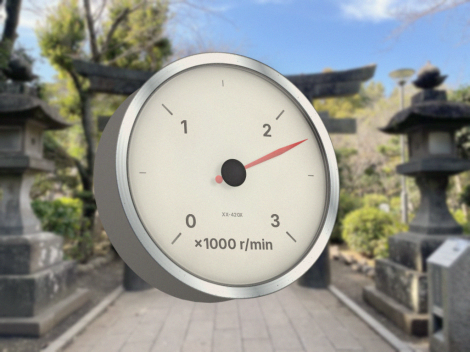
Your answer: rpm 2250
